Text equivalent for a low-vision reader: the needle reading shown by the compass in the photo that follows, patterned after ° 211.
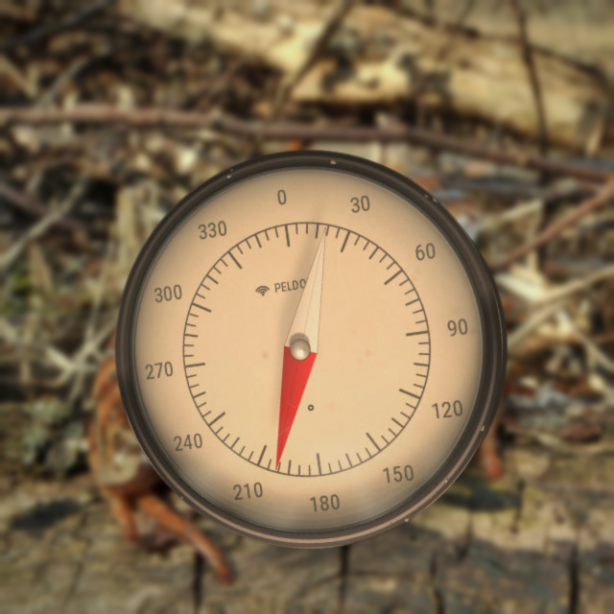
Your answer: ° 200
